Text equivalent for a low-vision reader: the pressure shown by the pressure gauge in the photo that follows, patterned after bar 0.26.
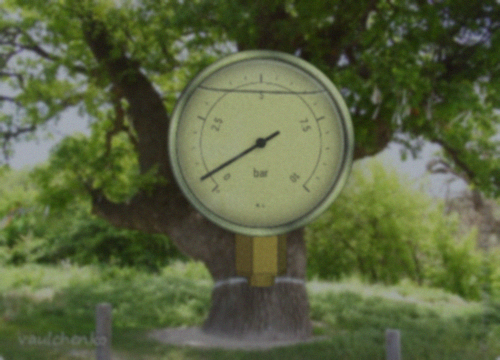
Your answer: bar 0.5
